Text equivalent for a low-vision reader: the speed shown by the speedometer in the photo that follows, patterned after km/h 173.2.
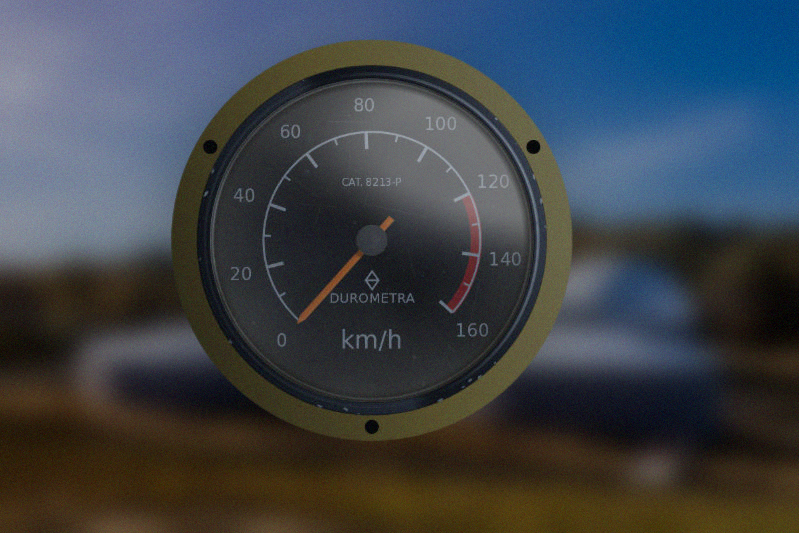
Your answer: km/h 0
